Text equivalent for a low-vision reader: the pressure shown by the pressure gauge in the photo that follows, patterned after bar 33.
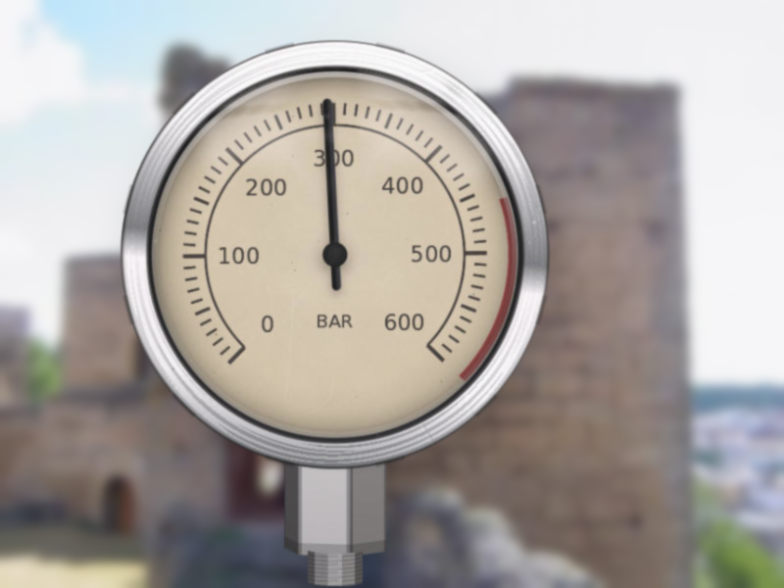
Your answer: bar 295
